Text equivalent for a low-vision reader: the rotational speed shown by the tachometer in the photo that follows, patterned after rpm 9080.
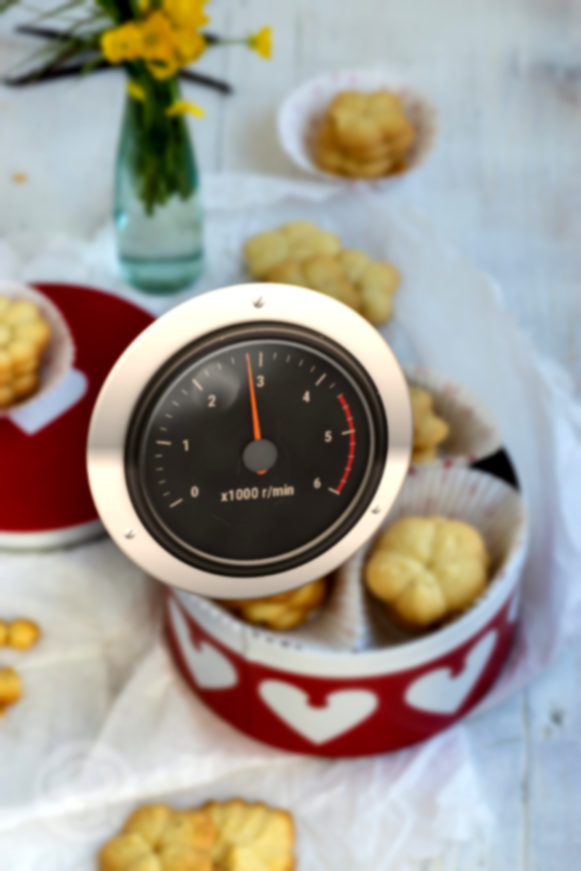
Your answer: rpm 2800
